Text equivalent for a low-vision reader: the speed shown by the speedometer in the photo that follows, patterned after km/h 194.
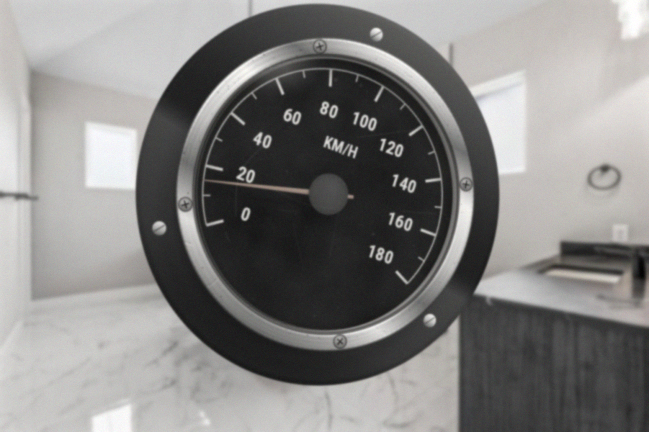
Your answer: km/h 15
